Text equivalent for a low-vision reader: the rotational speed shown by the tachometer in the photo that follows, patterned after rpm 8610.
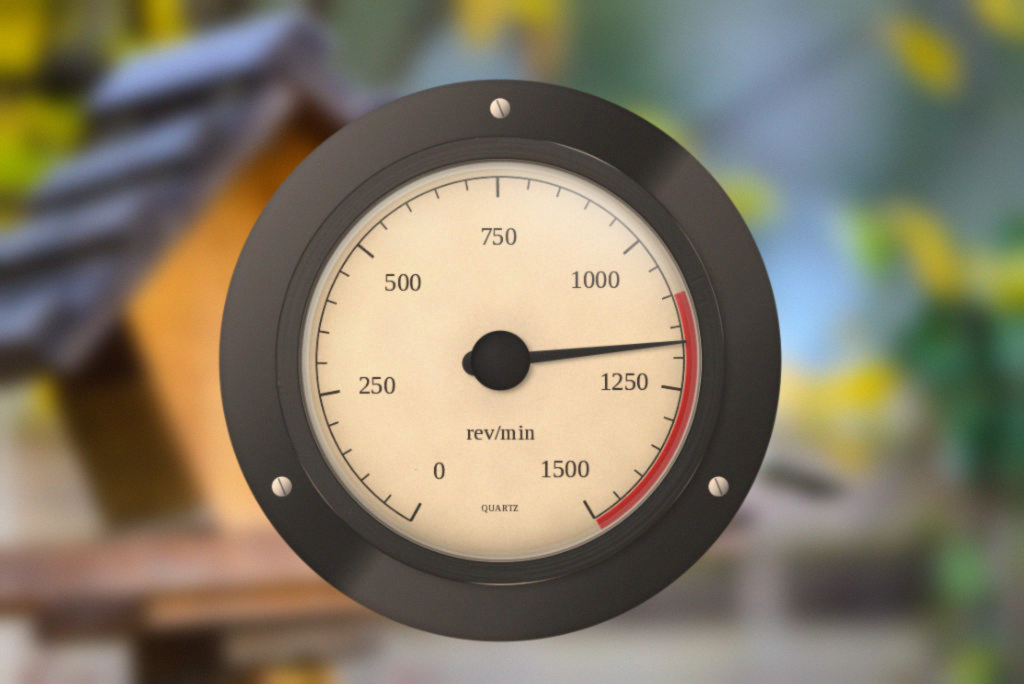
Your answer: rpm 1175
